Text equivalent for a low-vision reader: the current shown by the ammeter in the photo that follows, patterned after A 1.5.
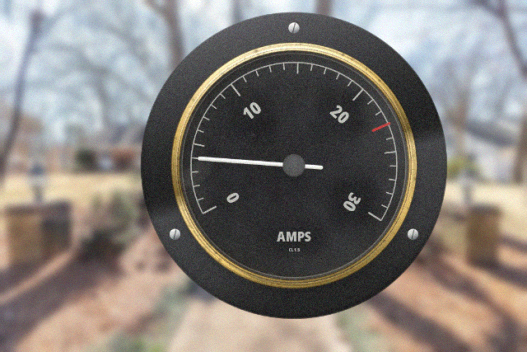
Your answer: A 4
